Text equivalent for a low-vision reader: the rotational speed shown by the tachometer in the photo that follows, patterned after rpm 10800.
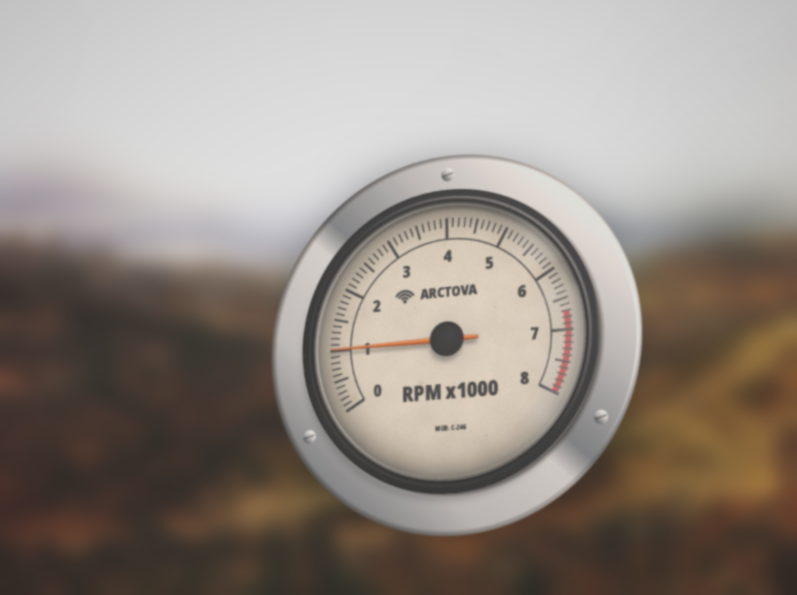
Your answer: rpm 1000
